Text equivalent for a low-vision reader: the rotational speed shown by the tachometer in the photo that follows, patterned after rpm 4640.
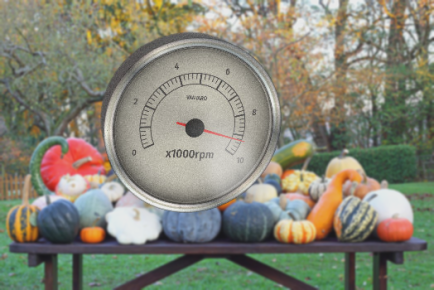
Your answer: rpm 9200
